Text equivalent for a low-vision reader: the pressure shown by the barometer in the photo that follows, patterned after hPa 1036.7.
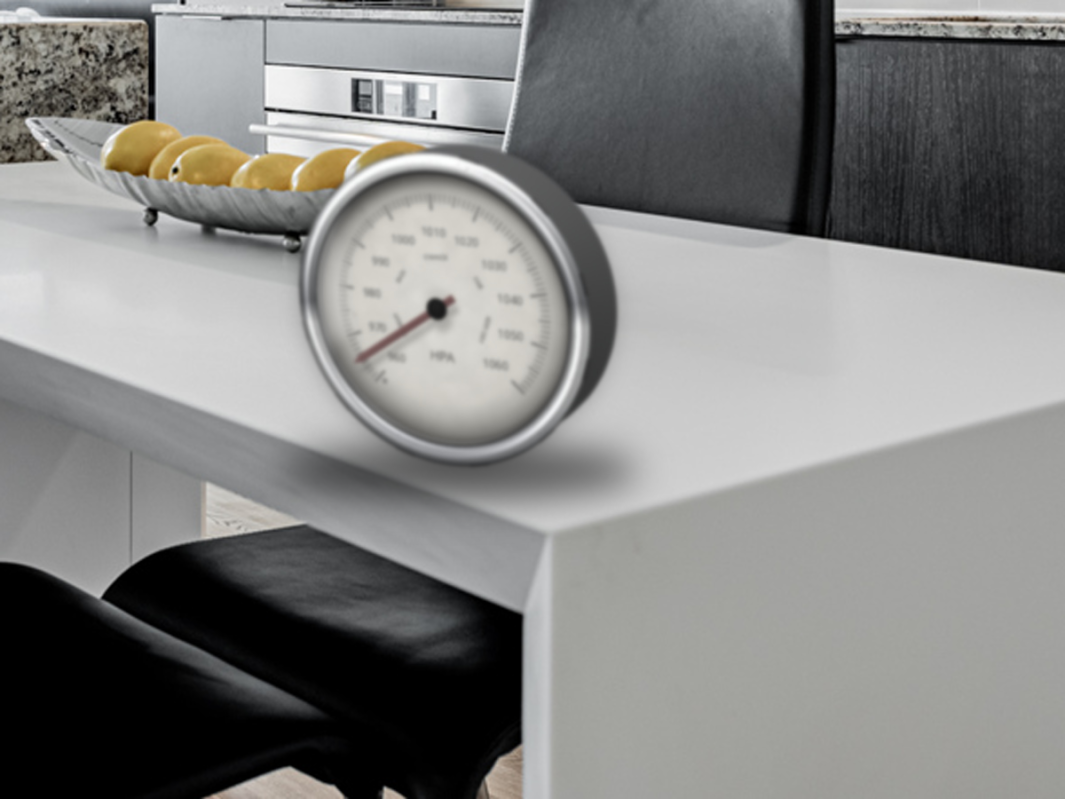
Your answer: hPa 965
